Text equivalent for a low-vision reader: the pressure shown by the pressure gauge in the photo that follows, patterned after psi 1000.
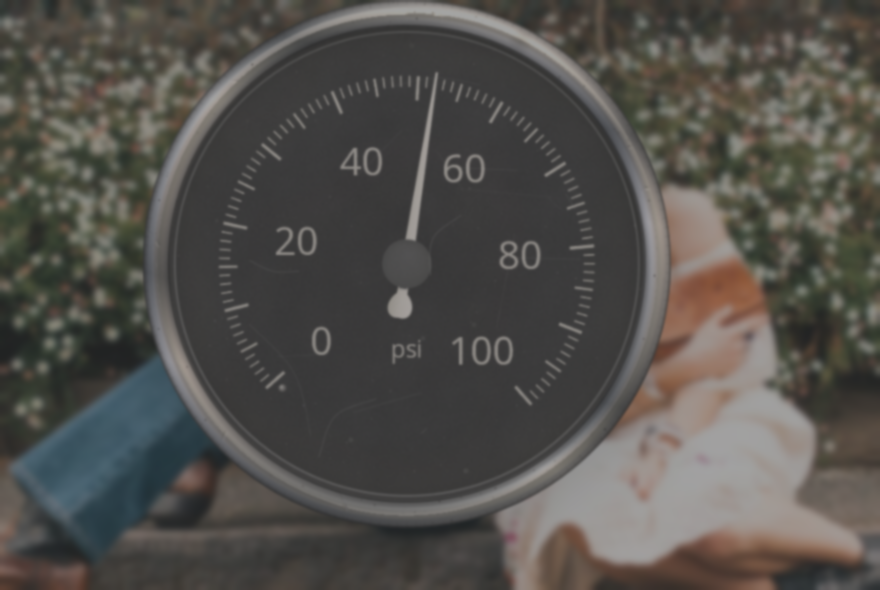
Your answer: psi 52
